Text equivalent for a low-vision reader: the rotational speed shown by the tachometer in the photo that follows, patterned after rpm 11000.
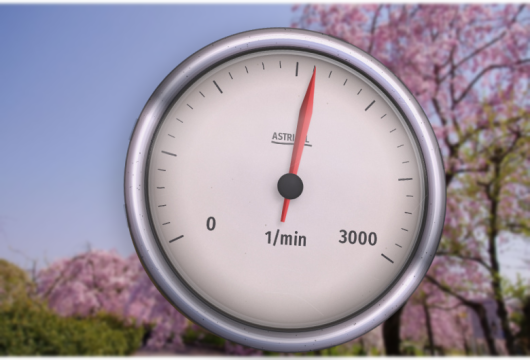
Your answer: rpm 1600
